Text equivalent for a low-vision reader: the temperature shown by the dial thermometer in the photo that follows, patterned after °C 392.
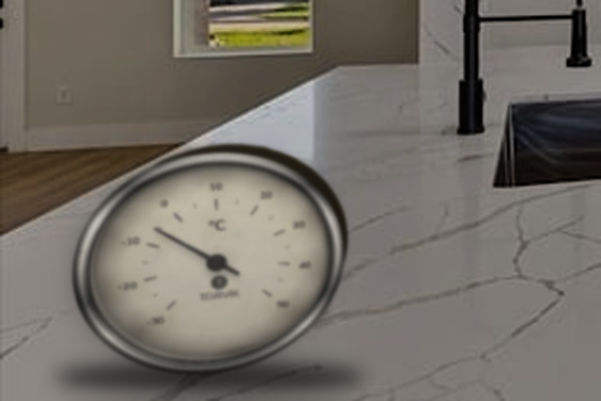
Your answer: °C -5
